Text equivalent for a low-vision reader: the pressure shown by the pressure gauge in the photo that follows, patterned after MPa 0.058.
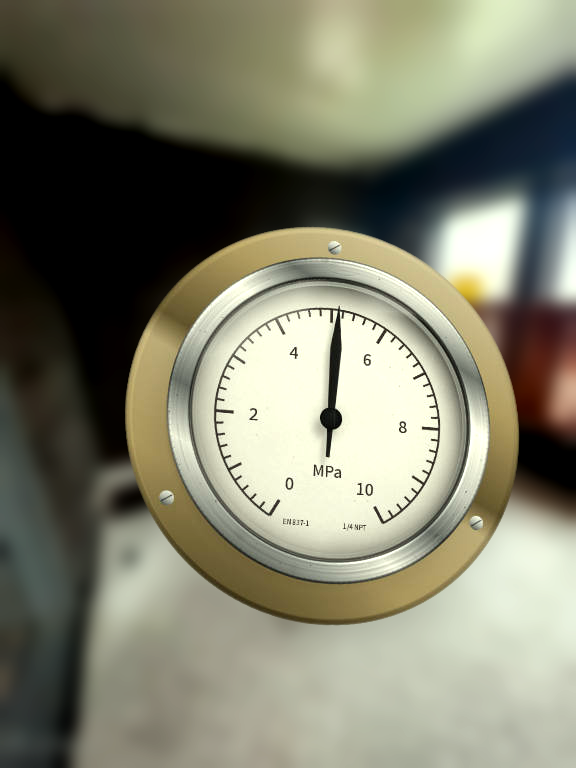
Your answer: MPa 5.1
